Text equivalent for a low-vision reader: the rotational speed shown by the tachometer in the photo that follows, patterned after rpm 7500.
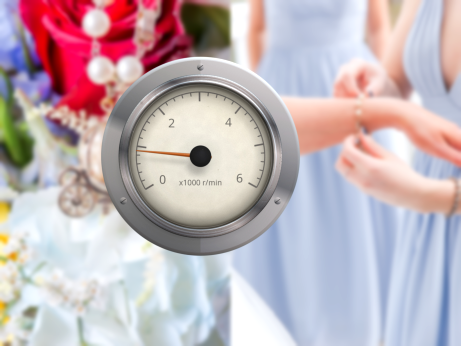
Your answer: rpm 900
